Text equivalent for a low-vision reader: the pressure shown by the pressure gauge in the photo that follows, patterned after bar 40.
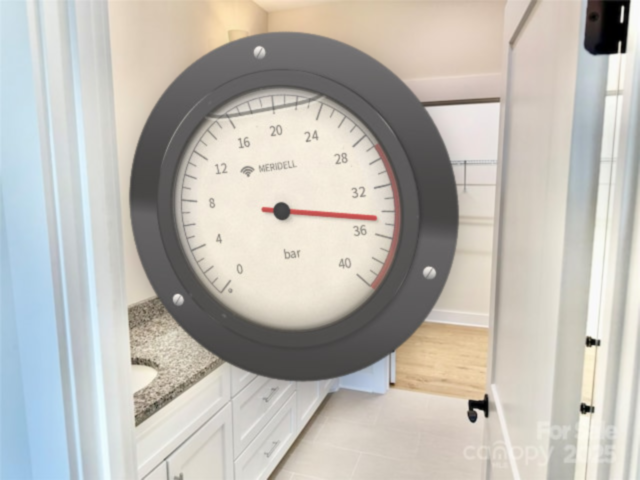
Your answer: bar 34.5
